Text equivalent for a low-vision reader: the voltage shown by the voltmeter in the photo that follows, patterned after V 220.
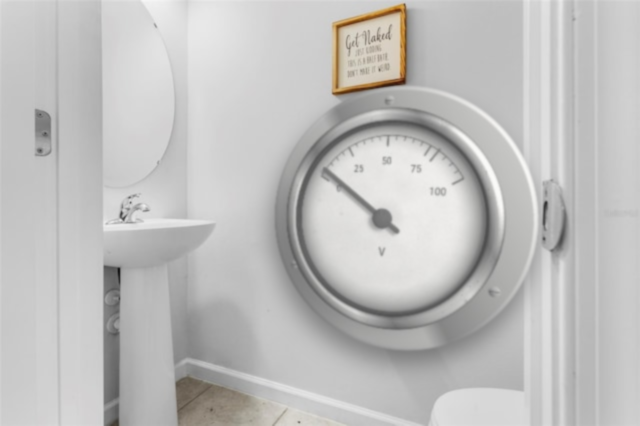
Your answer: V 5
